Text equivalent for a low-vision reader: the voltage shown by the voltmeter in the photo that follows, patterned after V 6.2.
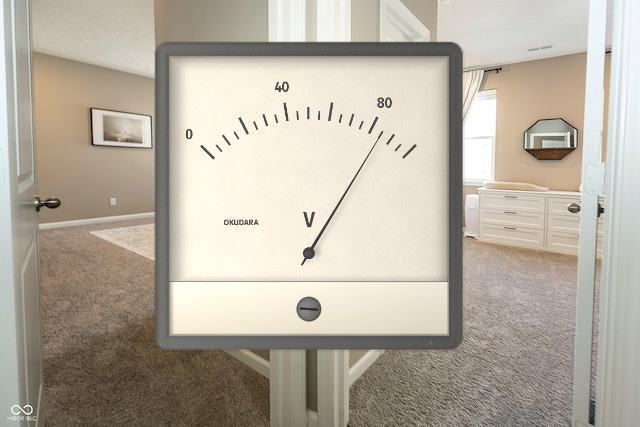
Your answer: V 85
